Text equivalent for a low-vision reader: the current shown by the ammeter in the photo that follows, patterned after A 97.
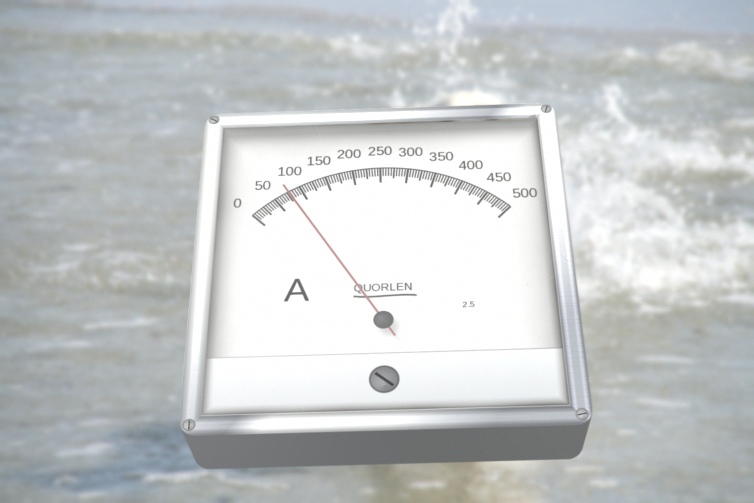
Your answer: A 75
